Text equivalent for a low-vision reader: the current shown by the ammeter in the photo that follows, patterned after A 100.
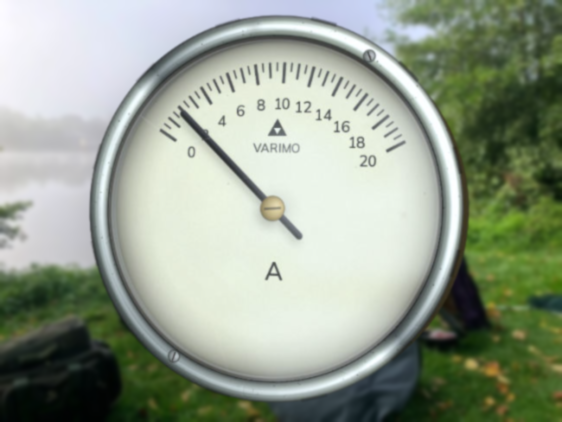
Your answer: A 2
